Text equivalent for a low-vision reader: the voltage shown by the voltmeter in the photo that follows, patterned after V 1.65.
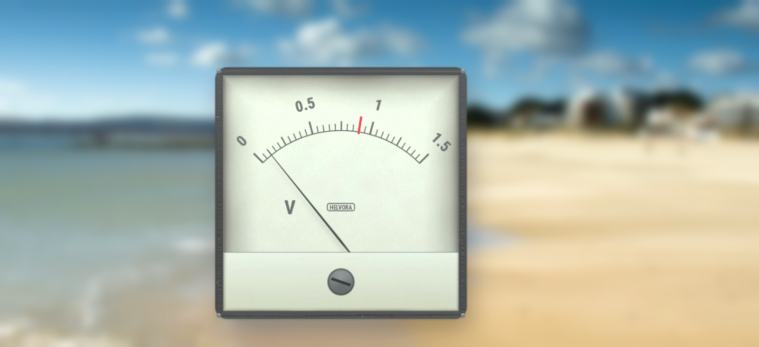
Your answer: V 0.1
